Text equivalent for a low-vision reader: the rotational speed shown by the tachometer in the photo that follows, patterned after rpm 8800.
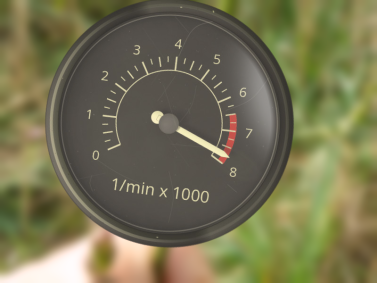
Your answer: rpm 7750
